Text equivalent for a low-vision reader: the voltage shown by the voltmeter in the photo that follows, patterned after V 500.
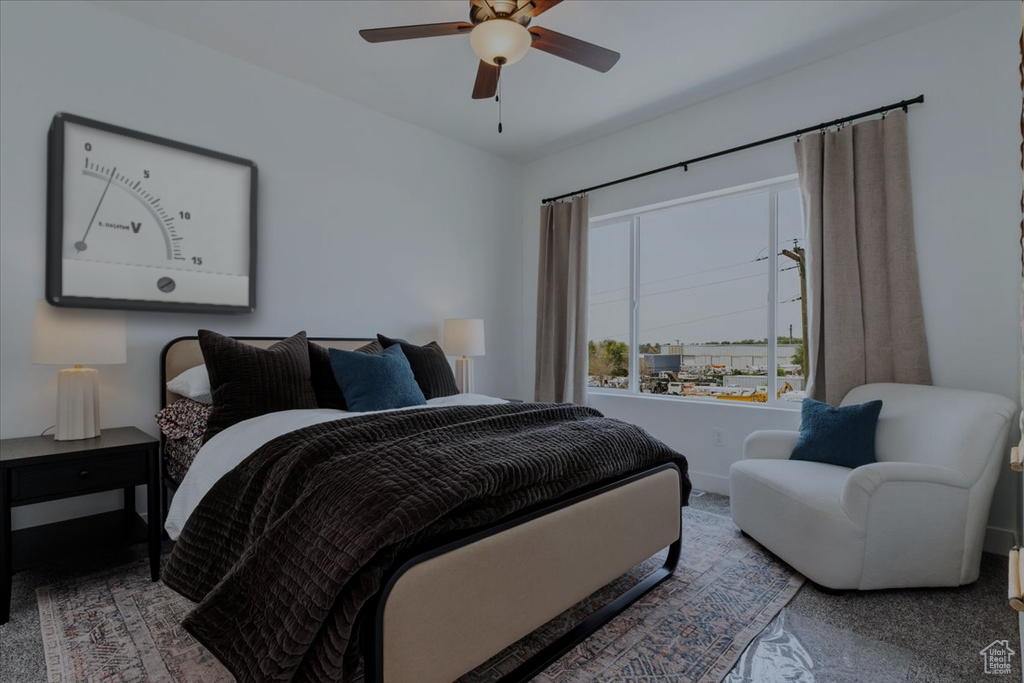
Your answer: V 2.5
